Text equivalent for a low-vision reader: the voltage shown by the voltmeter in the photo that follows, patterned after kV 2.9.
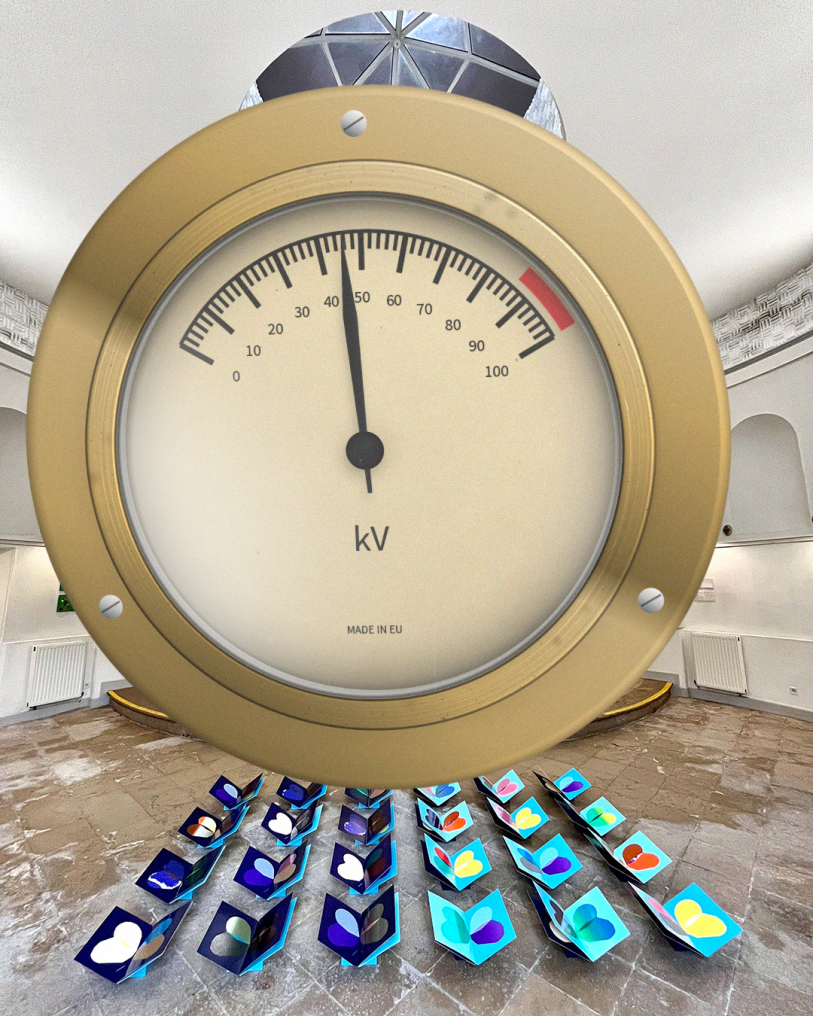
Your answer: kV 46
